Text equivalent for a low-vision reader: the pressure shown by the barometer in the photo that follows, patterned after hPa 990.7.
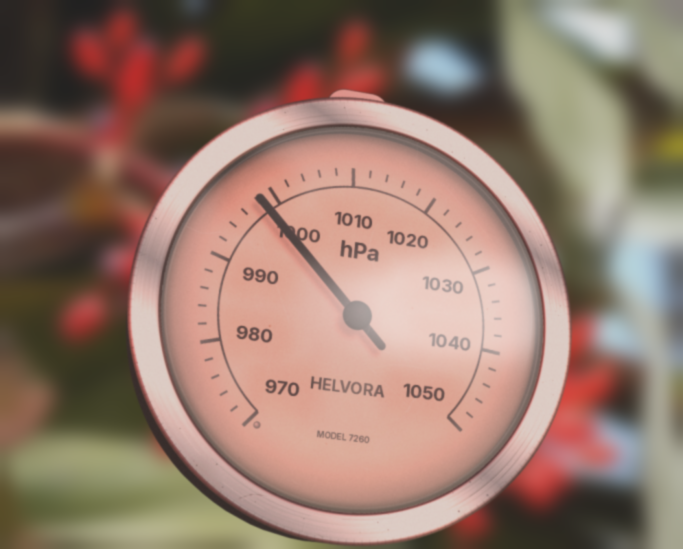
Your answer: hPa 998
